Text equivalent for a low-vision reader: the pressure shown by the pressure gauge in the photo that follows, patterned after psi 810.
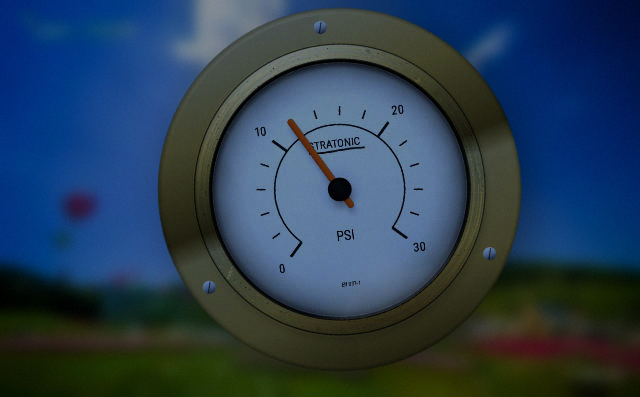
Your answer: psi 12
